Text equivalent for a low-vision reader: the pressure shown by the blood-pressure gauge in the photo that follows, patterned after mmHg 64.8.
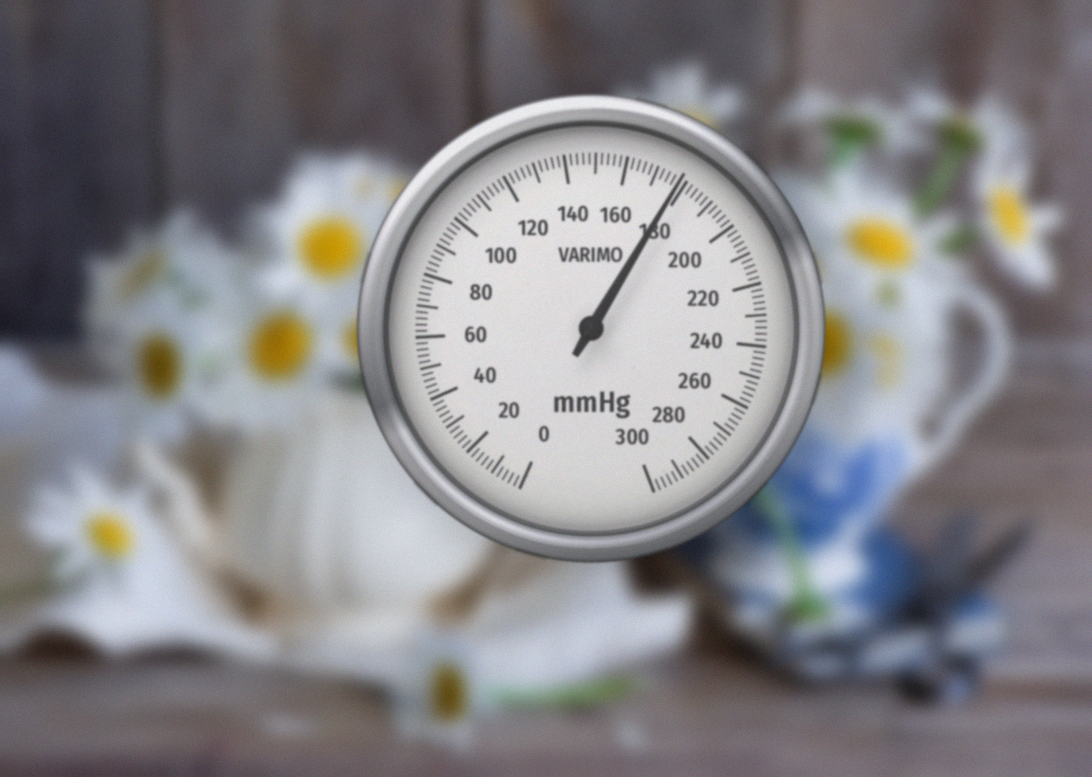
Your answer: mmHg 178
